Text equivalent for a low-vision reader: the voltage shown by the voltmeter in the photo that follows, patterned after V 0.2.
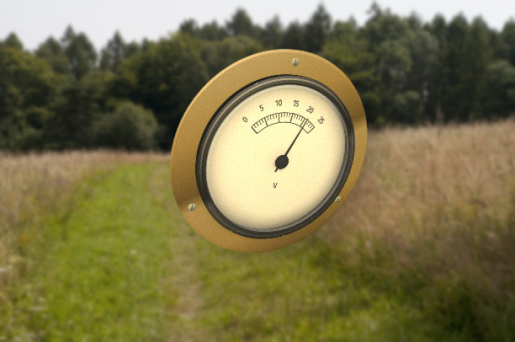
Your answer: V 20
